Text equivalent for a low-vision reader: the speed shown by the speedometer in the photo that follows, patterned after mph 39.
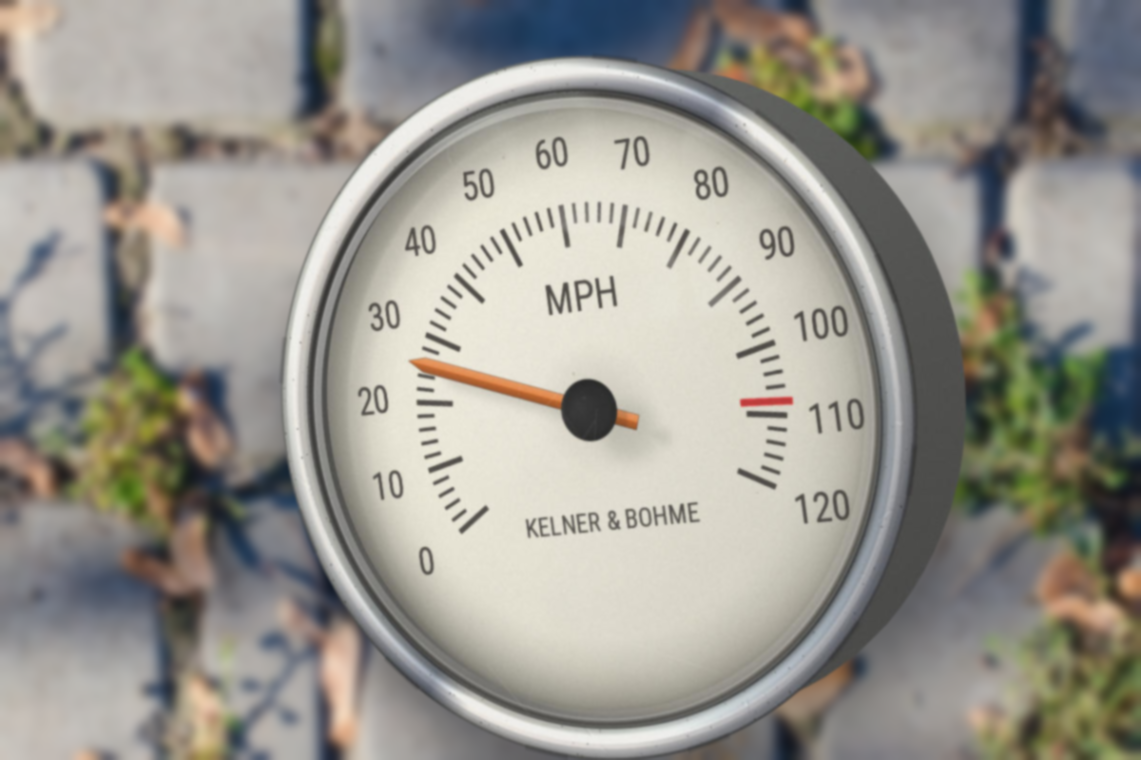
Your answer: mph 26
